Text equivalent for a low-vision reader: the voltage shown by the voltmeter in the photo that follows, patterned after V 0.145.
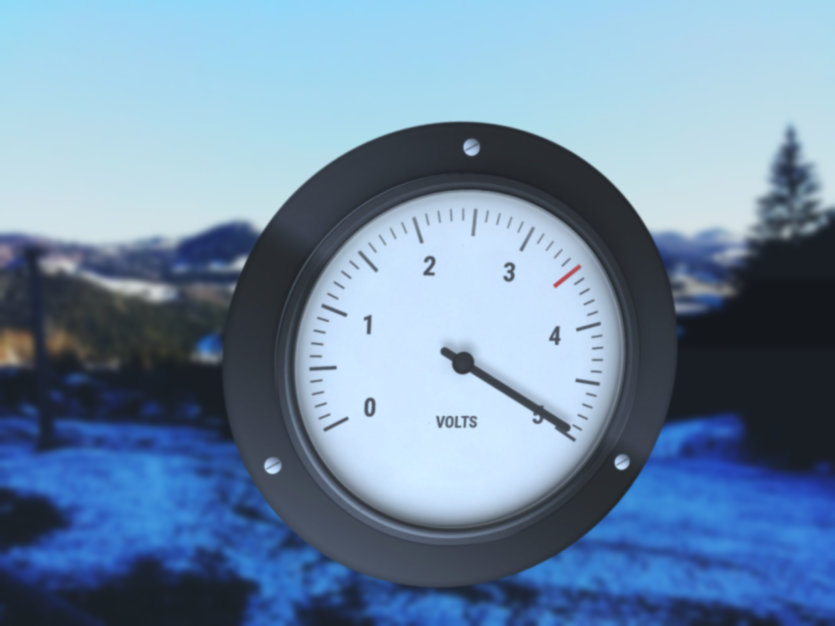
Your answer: V 4.95
